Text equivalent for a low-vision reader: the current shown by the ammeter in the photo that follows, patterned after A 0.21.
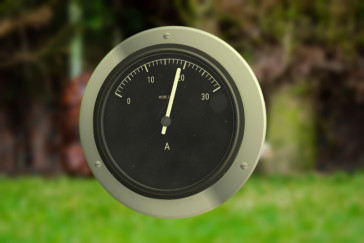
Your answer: A 19
